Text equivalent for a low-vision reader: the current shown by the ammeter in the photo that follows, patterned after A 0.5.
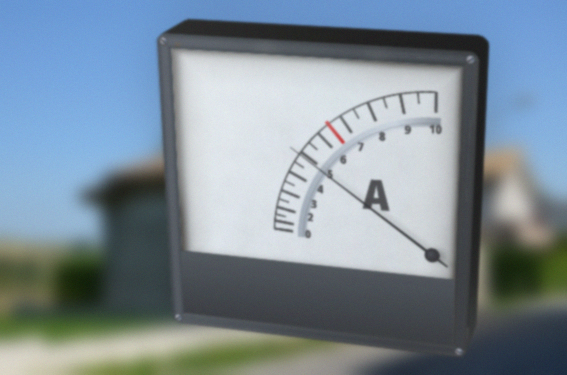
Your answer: A 5
